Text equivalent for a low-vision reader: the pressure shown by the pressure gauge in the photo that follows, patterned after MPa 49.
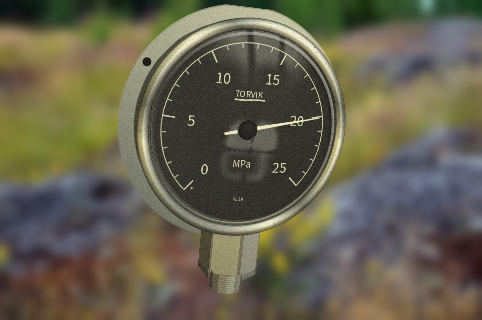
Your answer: MPa 20
